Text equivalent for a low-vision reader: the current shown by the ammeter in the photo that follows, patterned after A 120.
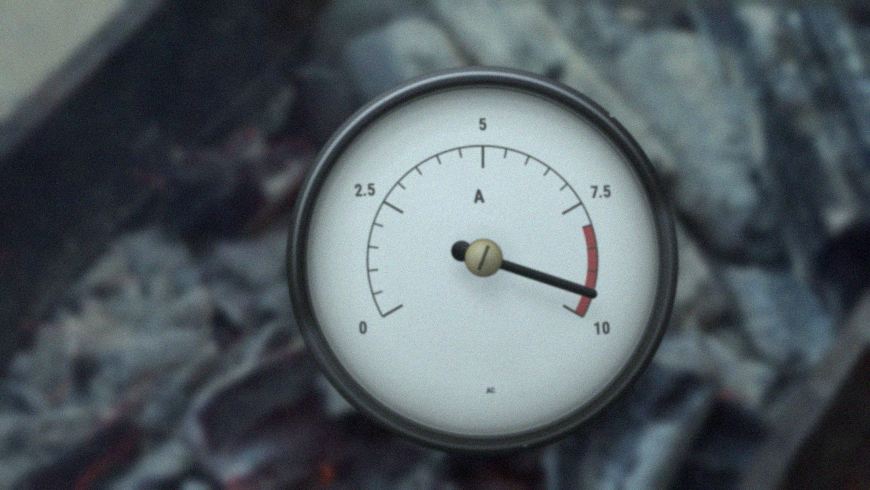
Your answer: A 9.5
